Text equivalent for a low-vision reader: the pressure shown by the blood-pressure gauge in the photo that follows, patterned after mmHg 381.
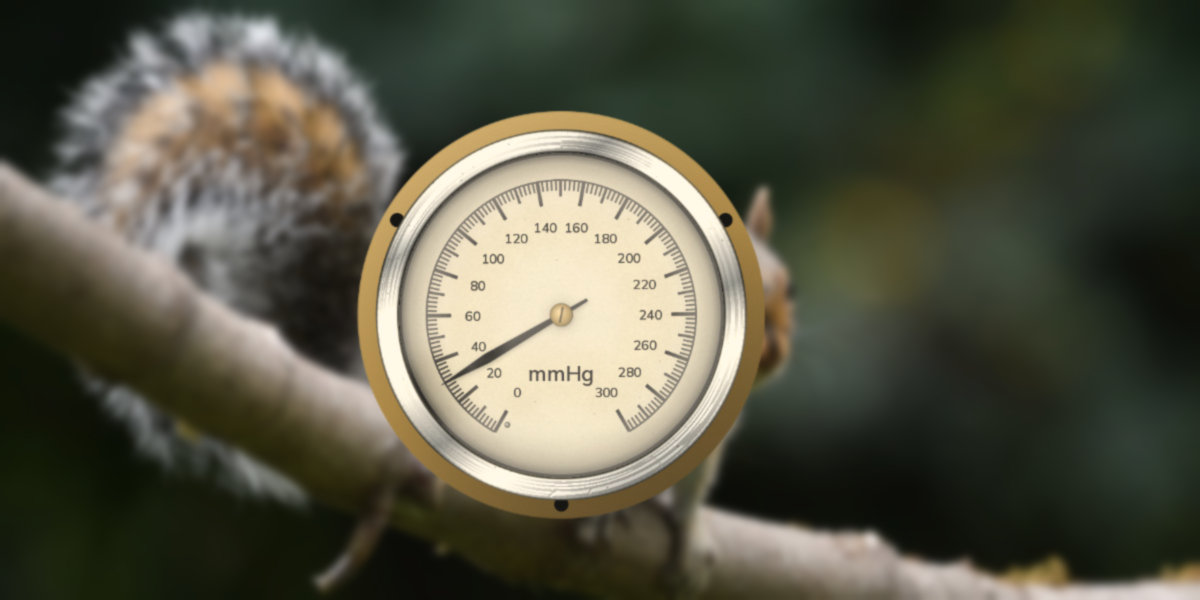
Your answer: mmHg 30
